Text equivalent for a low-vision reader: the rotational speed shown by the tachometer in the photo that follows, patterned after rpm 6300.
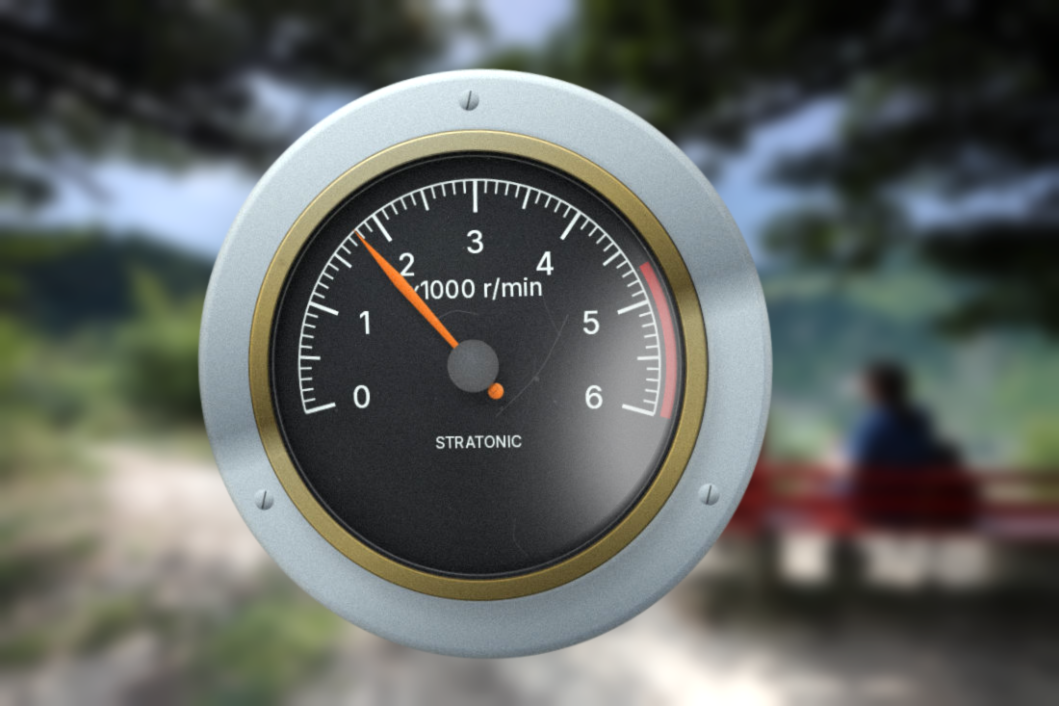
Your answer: rpm 1800
